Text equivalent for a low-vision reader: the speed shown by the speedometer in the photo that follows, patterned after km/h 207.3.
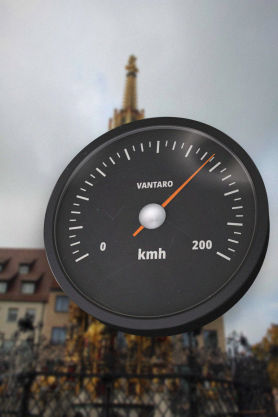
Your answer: km/h 135
